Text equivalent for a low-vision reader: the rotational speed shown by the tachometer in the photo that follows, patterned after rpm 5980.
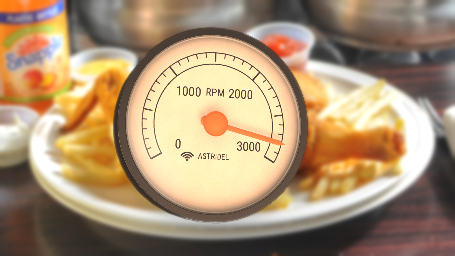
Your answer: rpm 2800
